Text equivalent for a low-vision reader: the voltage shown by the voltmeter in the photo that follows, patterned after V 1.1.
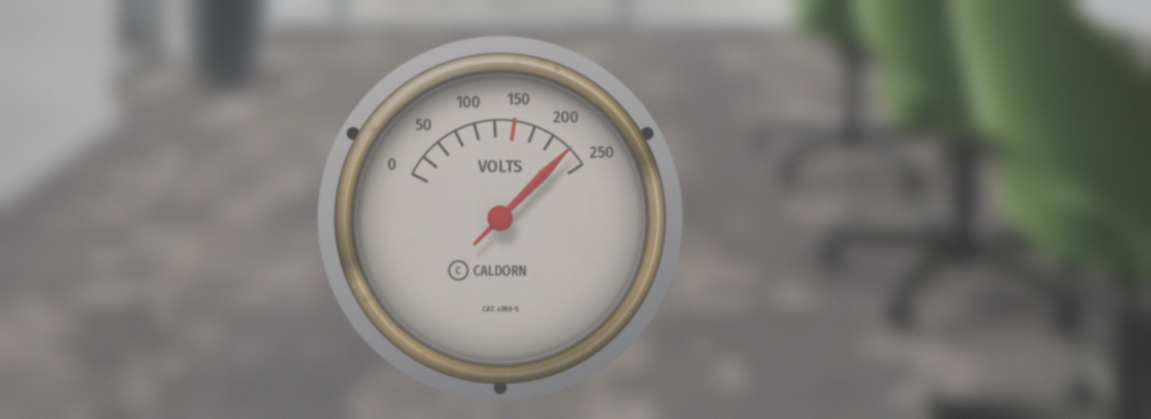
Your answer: V 225
